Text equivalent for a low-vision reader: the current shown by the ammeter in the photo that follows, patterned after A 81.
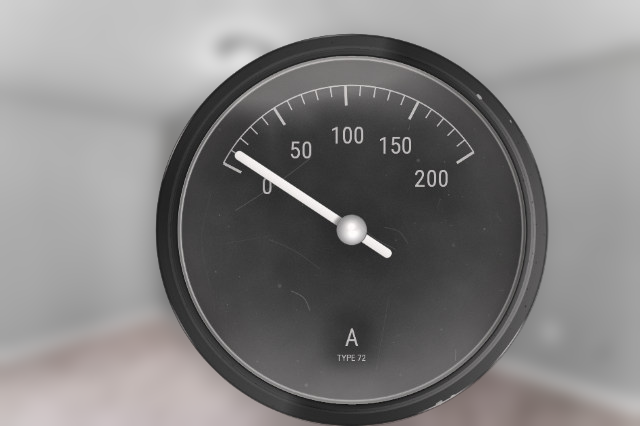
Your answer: A 10
